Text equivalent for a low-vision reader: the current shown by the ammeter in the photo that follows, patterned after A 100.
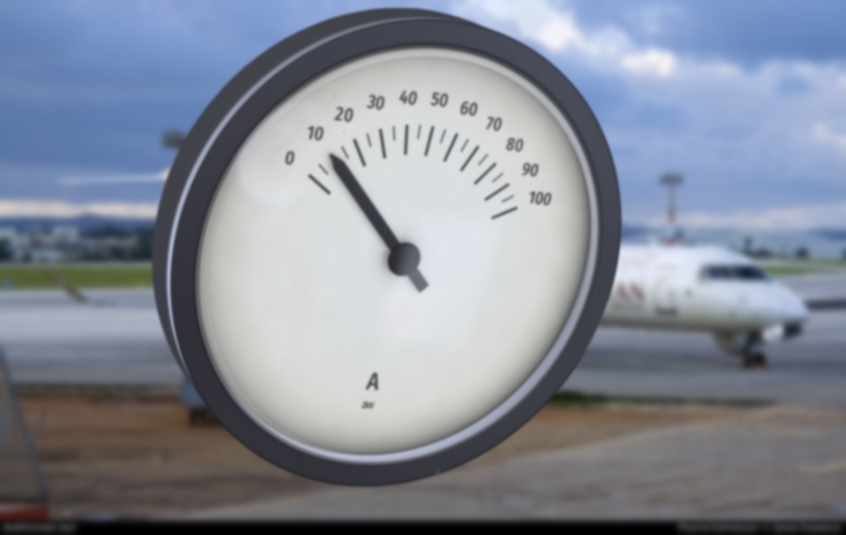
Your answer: A 10
